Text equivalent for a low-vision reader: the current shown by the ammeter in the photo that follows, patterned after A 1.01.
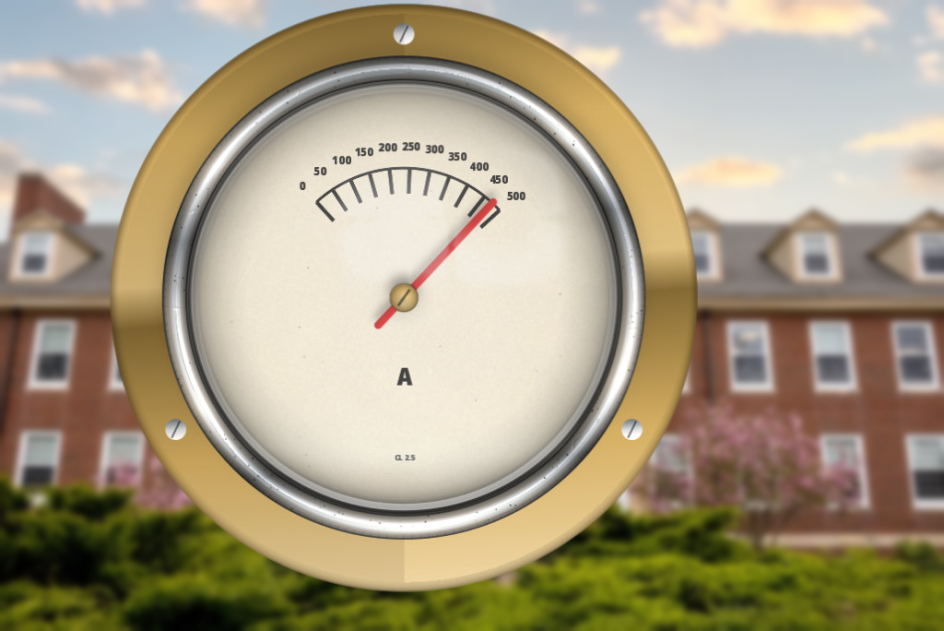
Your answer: A 475
